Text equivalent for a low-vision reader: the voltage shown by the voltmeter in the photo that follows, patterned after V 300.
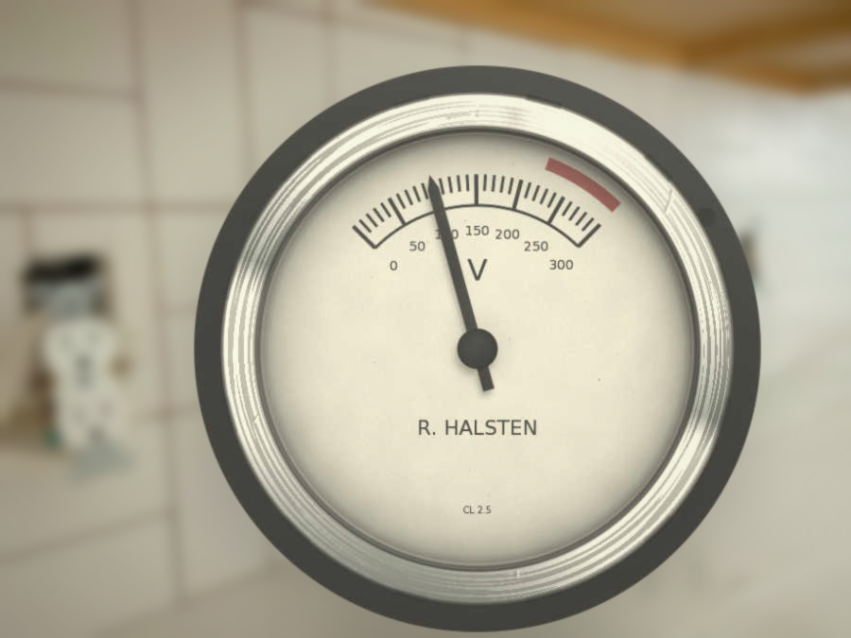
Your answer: V 100
